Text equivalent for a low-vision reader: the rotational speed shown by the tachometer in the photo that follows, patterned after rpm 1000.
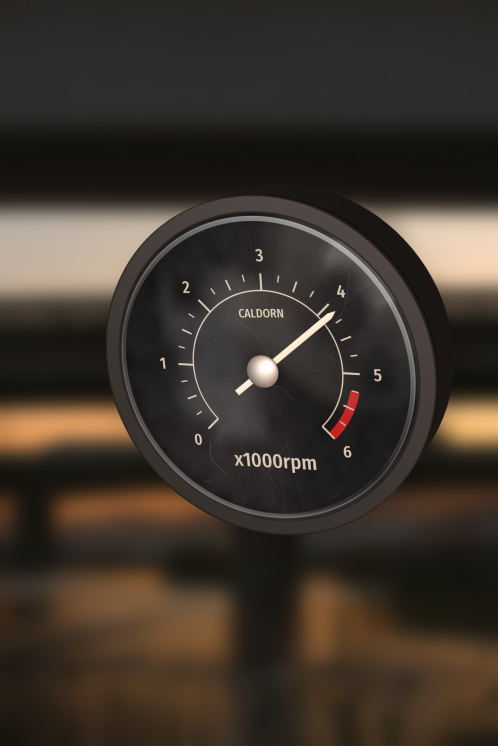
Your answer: rpm 4125
